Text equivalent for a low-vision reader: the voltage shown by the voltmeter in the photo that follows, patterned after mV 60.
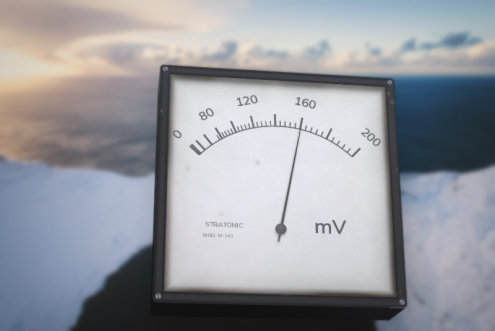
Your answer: mV 160
